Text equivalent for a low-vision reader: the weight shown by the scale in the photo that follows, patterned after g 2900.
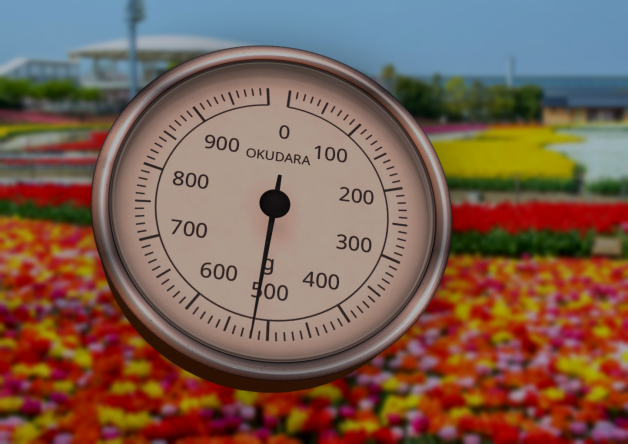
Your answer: g 520
